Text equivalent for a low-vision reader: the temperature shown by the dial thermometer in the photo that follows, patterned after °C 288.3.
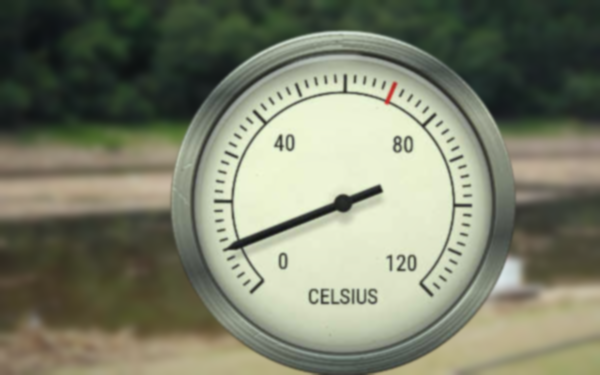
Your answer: °C 10
